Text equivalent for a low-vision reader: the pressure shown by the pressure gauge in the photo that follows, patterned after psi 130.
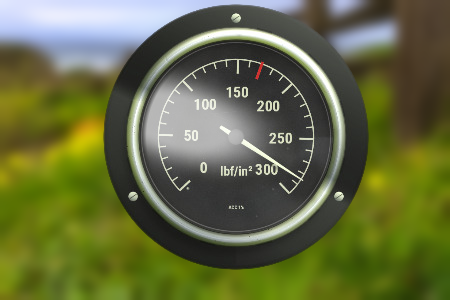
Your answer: psi 285
